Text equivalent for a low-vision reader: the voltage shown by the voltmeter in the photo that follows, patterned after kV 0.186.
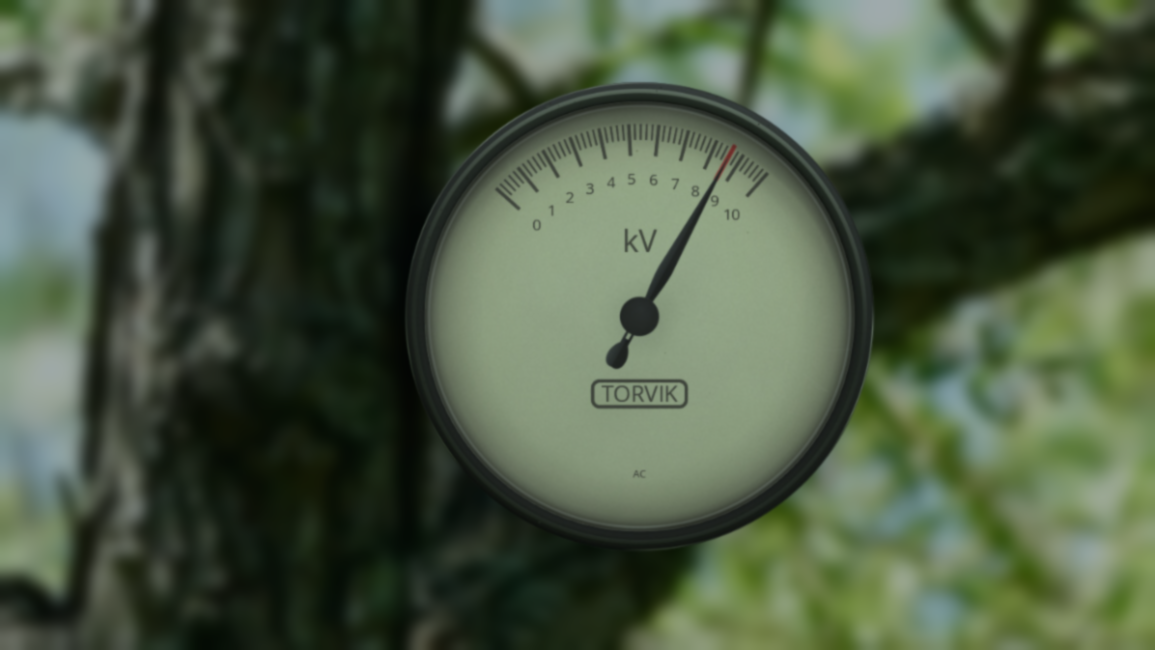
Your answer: kV 8.6
